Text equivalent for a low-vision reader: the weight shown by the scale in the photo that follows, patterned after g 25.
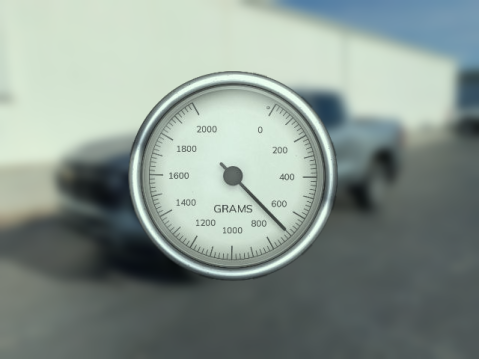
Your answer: g 700
